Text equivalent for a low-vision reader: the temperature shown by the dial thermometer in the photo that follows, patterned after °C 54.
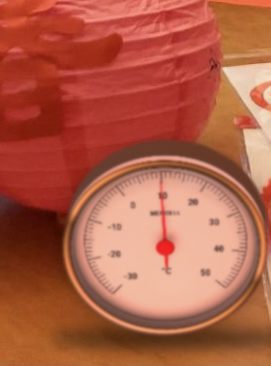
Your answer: °C 10
